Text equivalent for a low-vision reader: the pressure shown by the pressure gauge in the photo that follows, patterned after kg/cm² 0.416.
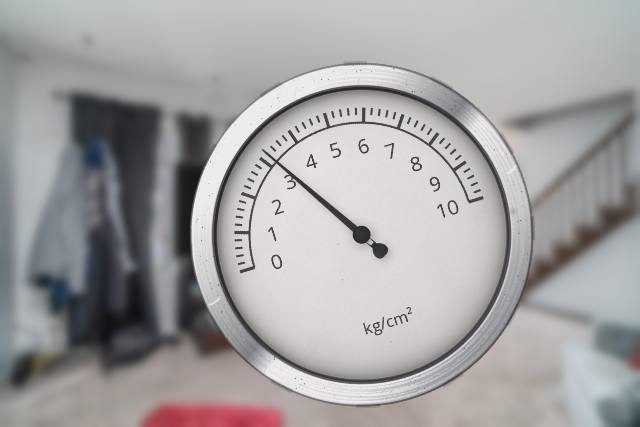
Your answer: kg/cm² 3.2
